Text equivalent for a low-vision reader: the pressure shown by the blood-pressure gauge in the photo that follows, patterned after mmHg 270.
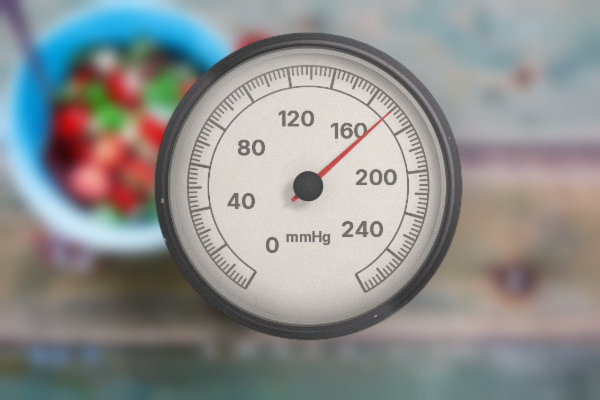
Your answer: mmHg 170
